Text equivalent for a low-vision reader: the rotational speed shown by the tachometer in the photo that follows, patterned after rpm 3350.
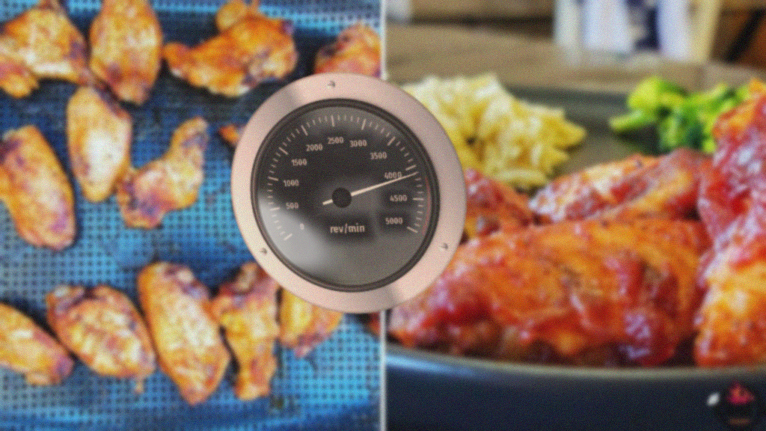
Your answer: rpm 4100
